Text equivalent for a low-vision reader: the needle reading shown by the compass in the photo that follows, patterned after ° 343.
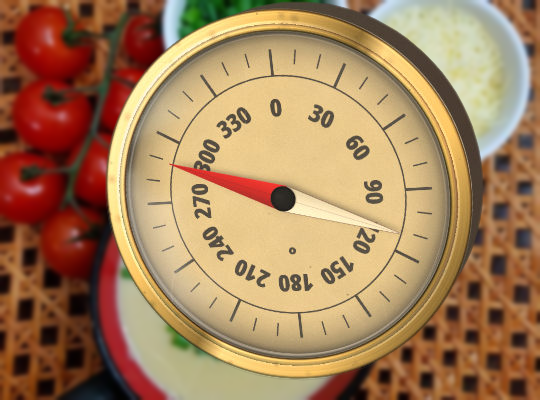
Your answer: ° 290
